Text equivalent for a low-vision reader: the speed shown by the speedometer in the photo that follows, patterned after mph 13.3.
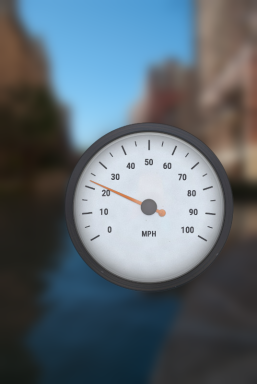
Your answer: mph 22.5
